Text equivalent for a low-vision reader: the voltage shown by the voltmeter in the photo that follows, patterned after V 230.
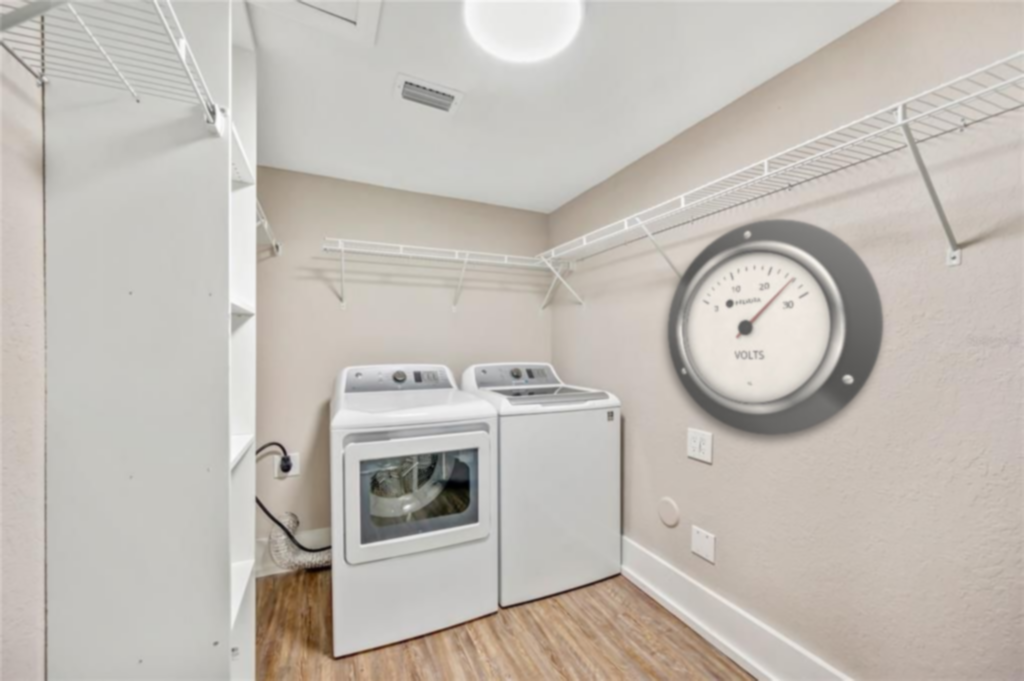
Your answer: V 26
